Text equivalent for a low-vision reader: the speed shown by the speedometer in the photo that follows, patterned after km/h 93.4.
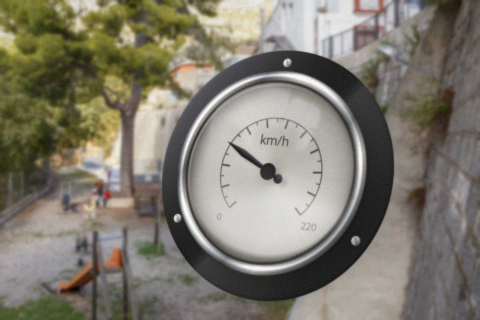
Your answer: km/h 60
